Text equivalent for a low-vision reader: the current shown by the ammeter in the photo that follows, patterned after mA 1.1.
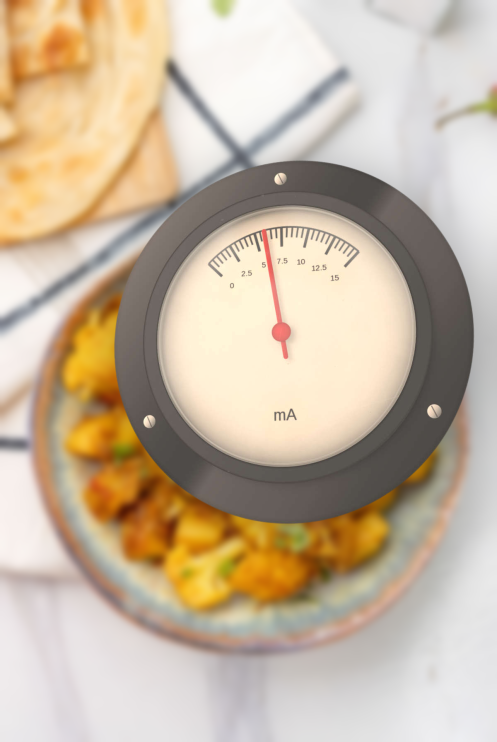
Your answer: mA 6
